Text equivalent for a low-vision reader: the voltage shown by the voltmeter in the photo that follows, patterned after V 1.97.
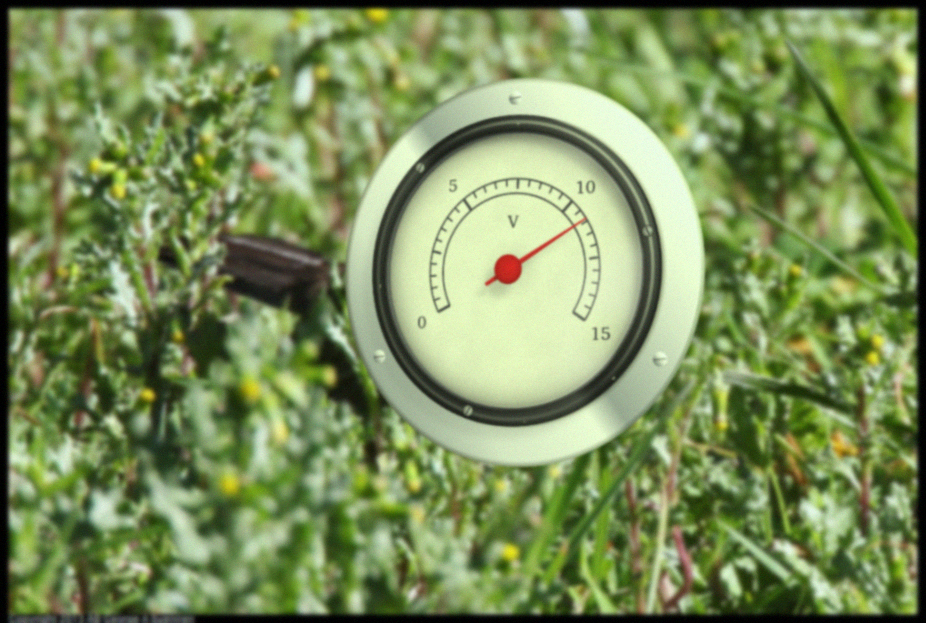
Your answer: V 11
